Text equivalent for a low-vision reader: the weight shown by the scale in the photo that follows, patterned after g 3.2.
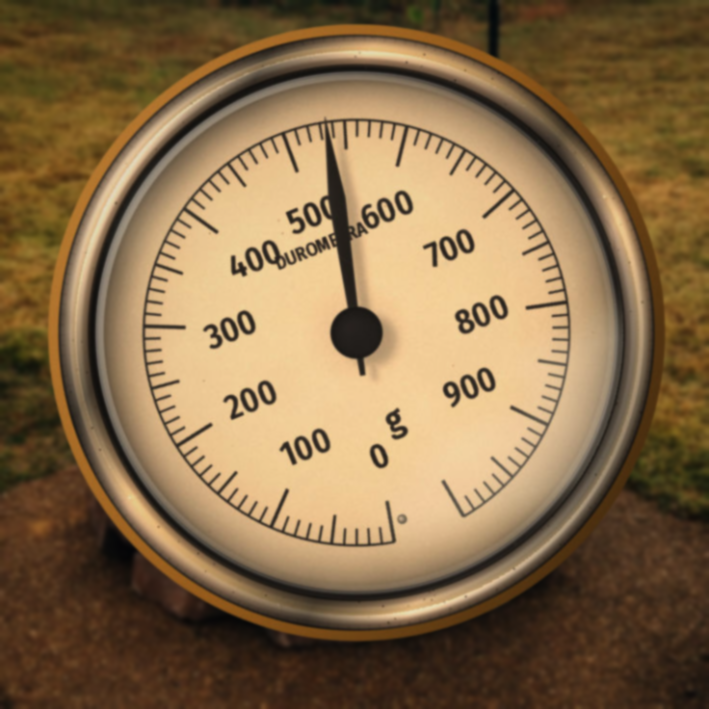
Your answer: g 535
